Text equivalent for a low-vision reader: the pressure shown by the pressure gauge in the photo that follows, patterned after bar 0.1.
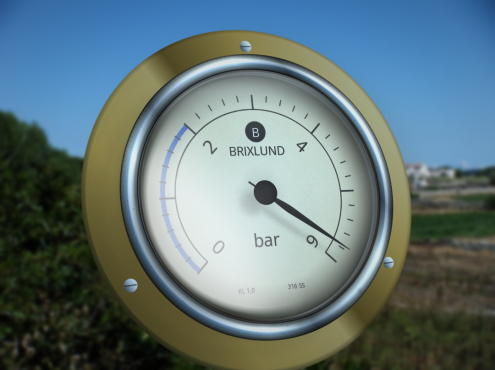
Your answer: bar 5.8
